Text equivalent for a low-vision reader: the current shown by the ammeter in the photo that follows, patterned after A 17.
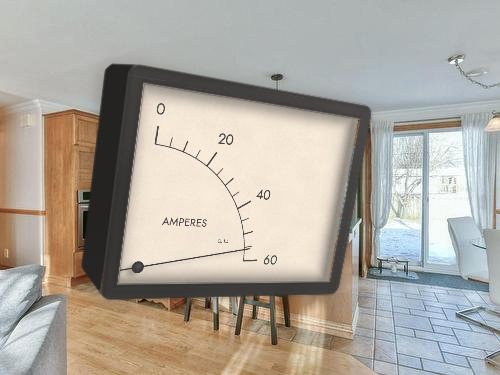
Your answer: A 55
